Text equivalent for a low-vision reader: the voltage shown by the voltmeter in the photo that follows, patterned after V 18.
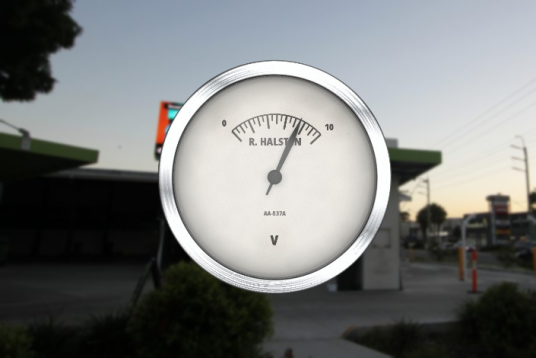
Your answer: V 7.5
